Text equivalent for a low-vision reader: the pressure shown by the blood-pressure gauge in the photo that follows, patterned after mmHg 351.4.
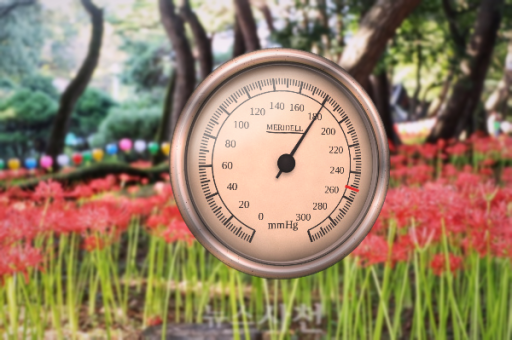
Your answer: mmHg 180
